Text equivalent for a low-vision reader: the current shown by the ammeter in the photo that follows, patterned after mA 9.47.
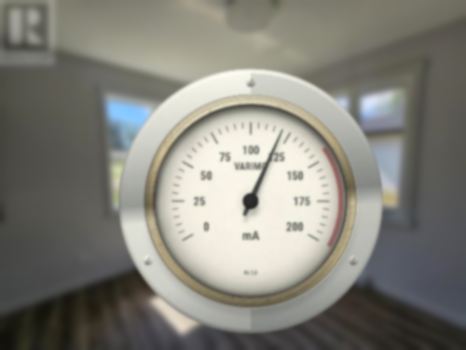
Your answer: mA 120
